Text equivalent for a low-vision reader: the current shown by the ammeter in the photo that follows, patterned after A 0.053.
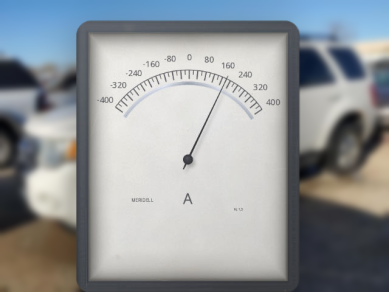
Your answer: A 180
